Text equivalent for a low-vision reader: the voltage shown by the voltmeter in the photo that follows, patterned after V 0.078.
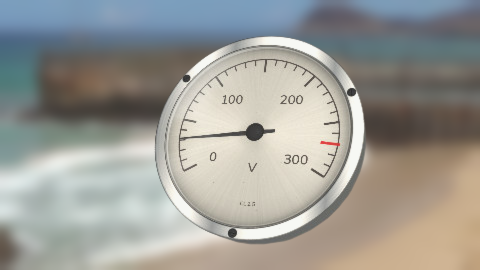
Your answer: V 30
